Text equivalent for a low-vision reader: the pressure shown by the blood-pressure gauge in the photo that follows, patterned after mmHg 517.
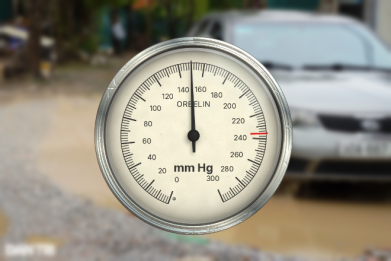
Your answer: mmHg 150
